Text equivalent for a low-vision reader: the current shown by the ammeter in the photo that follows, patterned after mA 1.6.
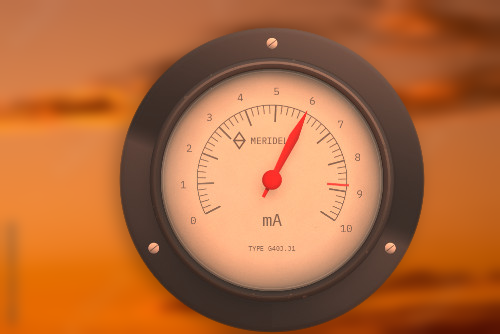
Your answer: mA 6
